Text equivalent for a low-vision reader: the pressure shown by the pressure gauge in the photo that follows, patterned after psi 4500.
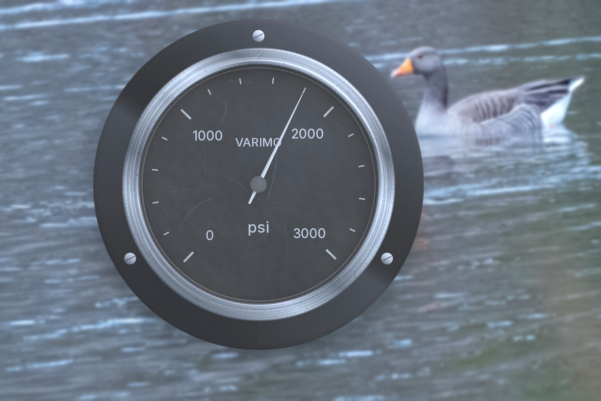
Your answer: psi 1800
